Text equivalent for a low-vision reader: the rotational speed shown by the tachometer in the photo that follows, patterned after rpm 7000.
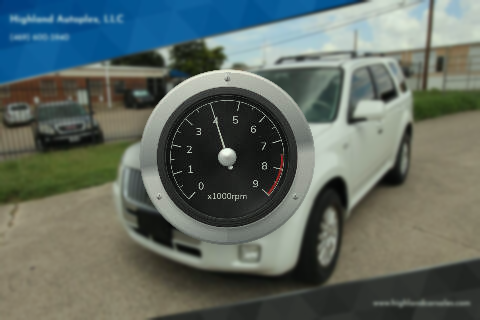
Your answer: rpm 4000
